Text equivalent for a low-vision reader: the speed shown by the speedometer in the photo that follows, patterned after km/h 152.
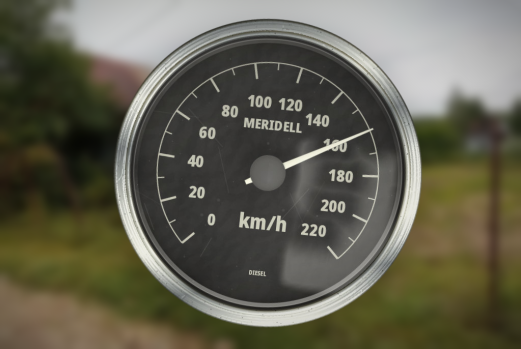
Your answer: km/h 160
